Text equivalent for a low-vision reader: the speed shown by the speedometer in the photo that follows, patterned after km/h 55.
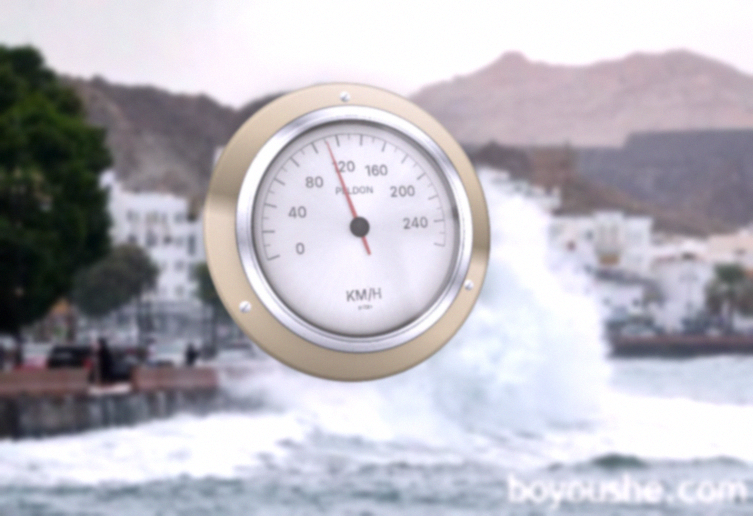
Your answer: km/h 110
